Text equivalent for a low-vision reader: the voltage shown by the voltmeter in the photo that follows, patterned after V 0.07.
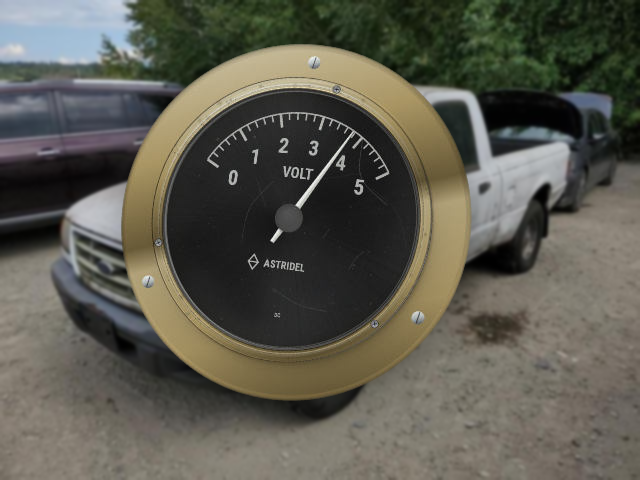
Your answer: V 3.8
